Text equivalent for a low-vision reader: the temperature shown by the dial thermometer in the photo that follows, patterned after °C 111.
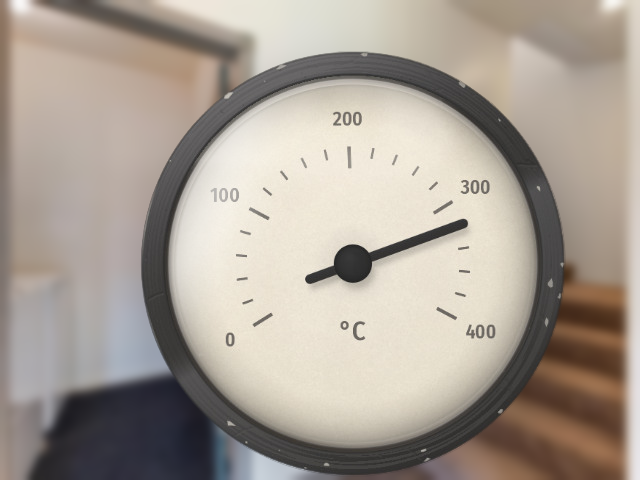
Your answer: °C 320
